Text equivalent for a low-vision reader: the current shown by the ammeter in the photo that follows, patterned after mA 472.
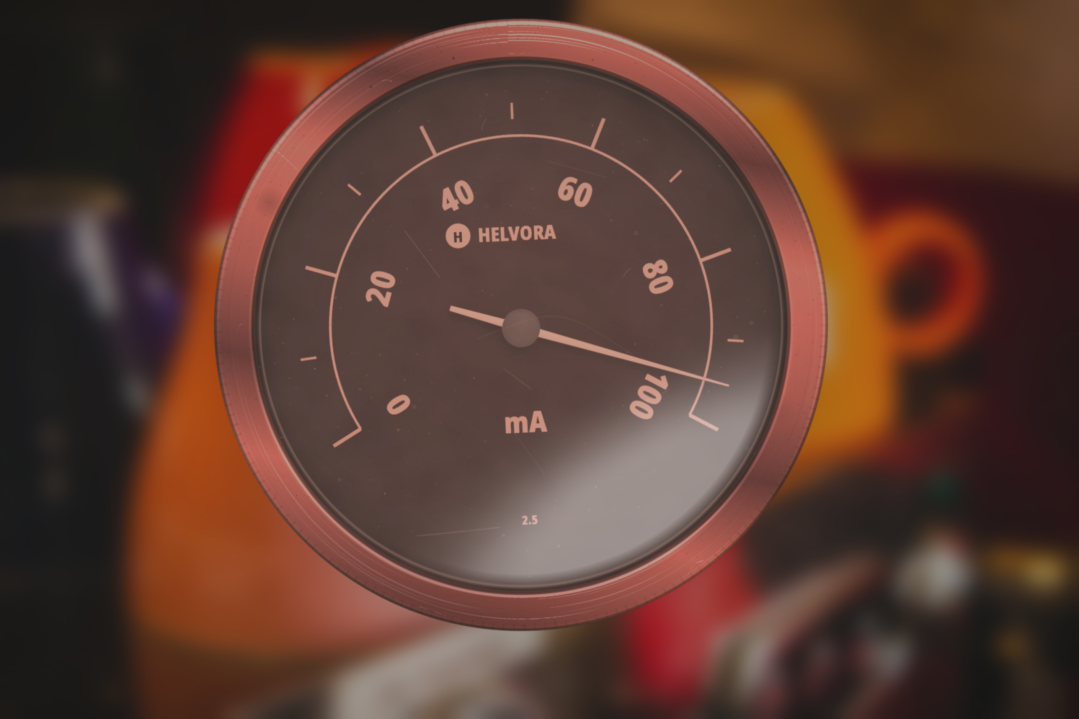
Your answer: mA 95
